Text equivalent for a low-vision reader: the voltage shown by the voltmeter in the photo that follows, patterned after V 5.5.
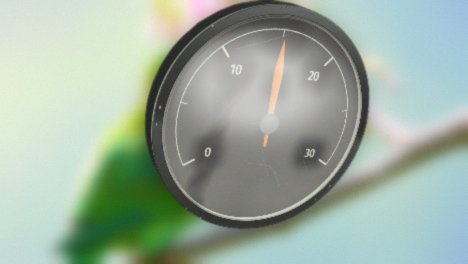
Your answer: V 15
